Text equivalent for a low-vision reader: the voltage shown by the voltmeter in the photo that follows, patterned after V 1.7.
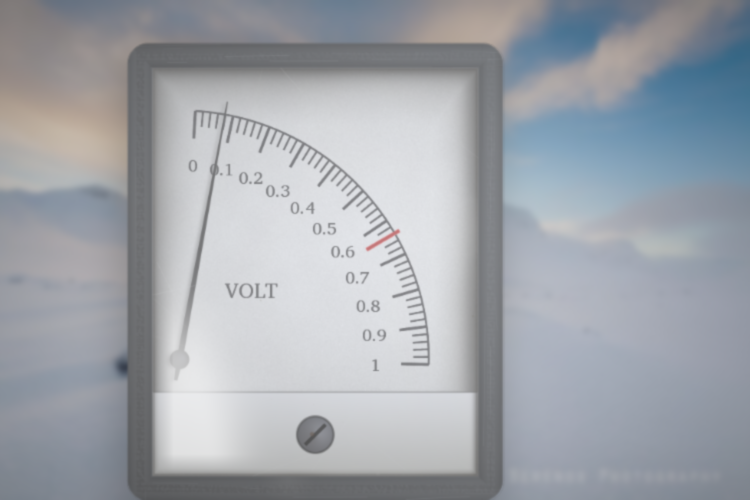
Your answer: V 0.08
